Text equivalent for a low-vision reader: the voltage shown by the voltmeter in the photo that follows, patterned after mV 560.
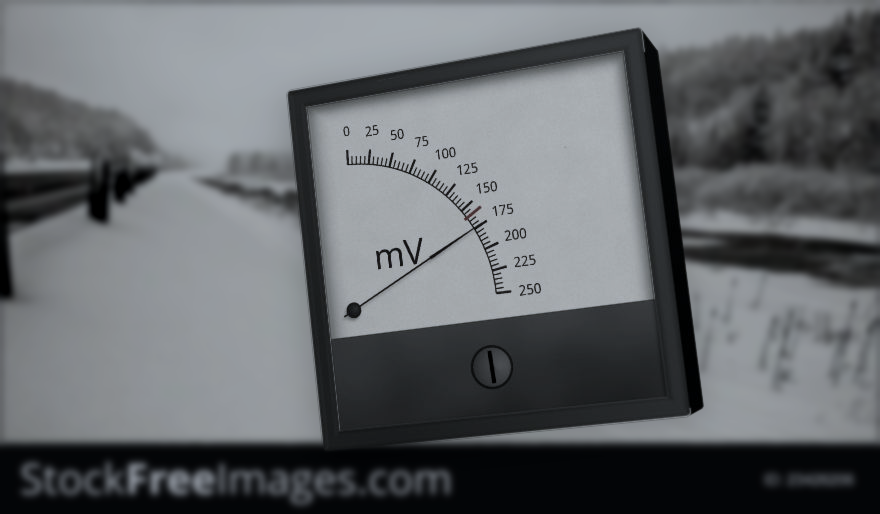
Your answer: mV 175
